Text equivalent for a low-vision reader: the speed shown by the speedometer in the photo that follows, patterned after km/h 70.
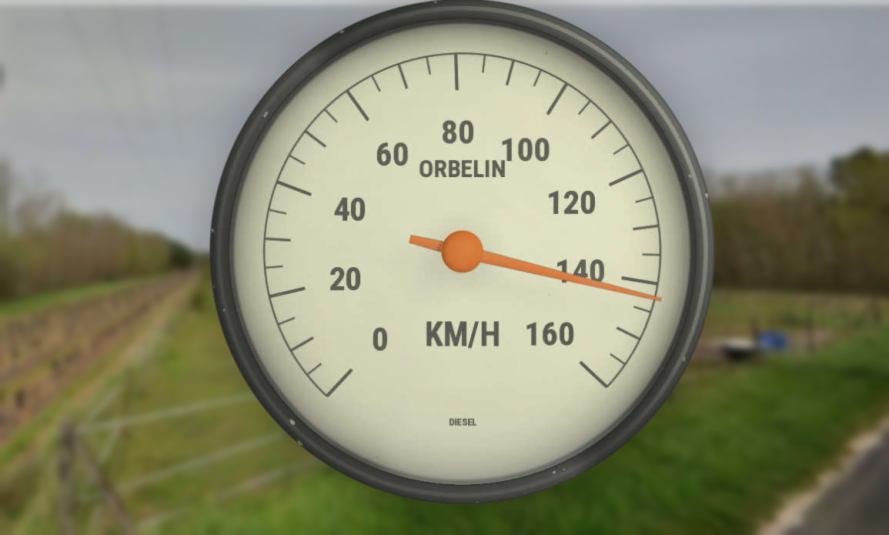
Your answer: km/h 142.5
